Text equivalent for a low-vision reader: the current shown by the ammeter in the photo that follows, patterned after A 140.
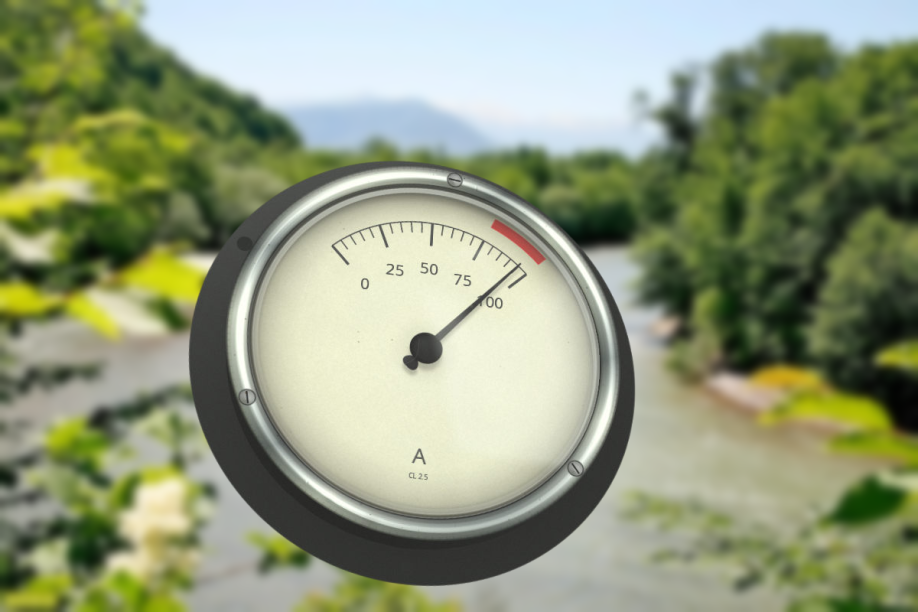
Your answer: A 95
